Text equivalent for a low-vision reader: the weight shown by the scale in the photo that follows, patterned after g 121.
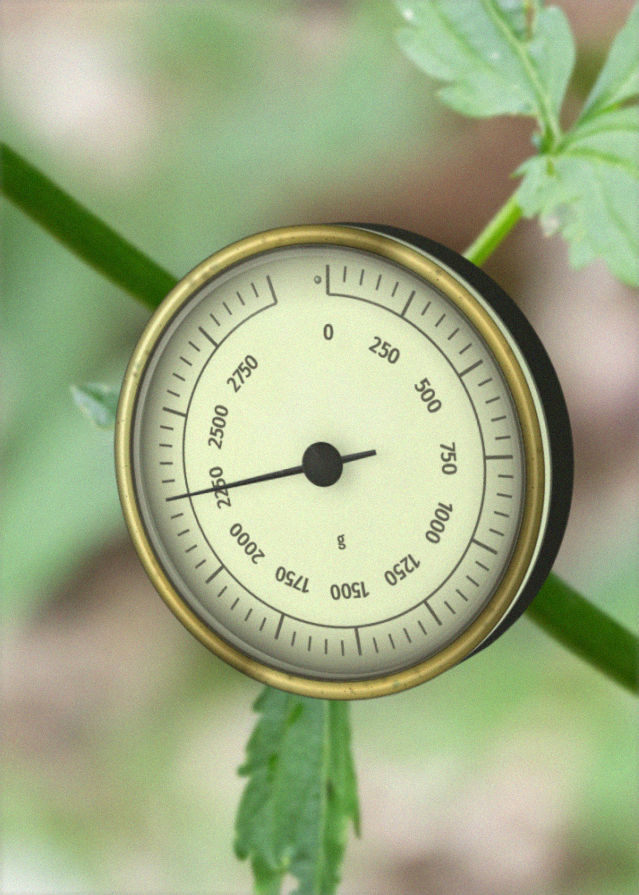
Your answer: g 2250
